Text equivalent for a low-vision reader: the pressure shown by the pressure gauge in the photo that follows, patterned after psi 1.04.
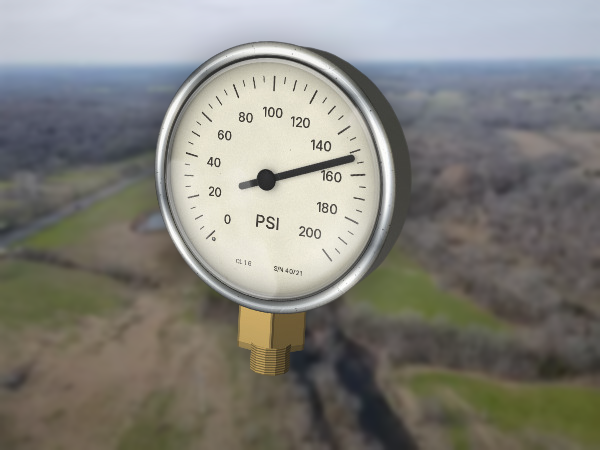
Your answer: psi 152.5
